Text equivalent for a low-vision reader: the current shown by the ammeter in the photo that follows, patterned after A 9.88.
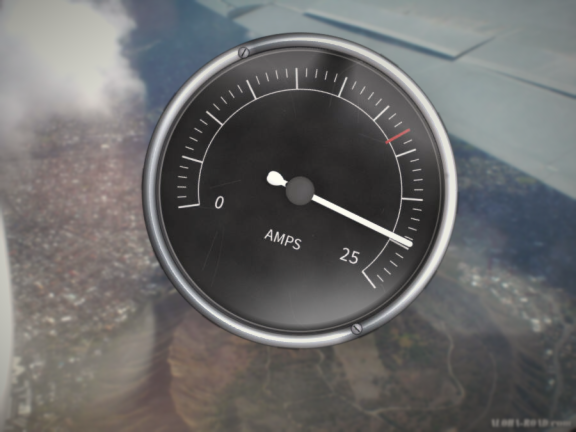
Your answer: A 22.25
